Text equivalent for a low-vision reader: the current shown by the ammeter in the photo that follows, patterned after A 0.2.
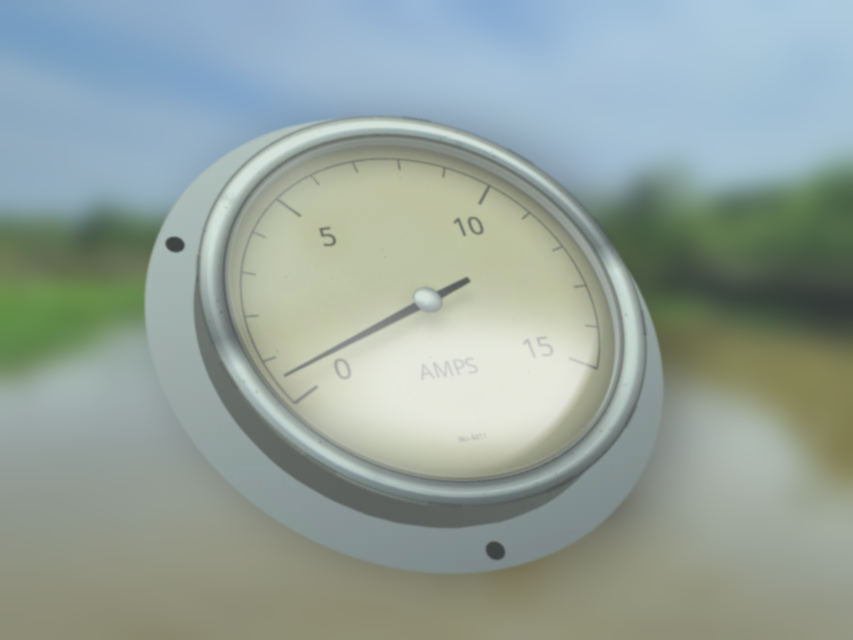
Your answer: A 0.5
